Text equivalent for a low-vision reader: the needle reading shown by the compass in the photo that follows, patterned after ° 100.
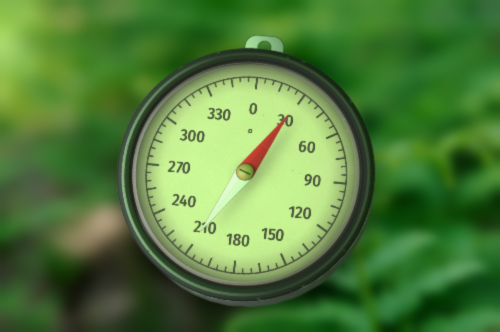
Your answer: ° 30
